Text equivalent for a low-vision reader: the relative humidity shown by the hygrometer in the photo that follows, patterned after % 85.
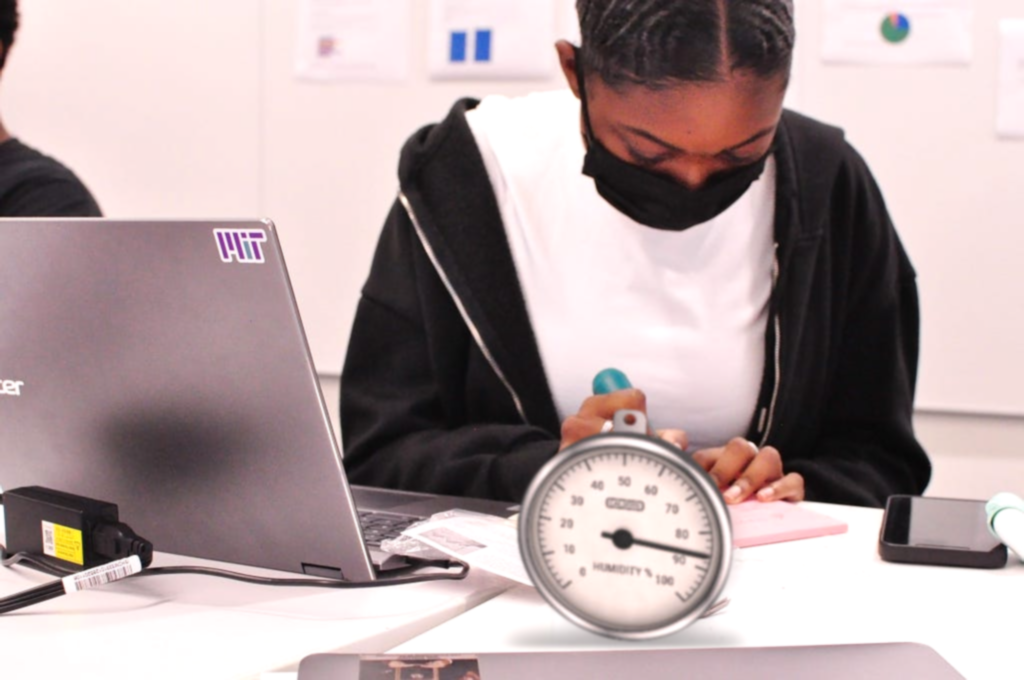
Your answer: % 86
